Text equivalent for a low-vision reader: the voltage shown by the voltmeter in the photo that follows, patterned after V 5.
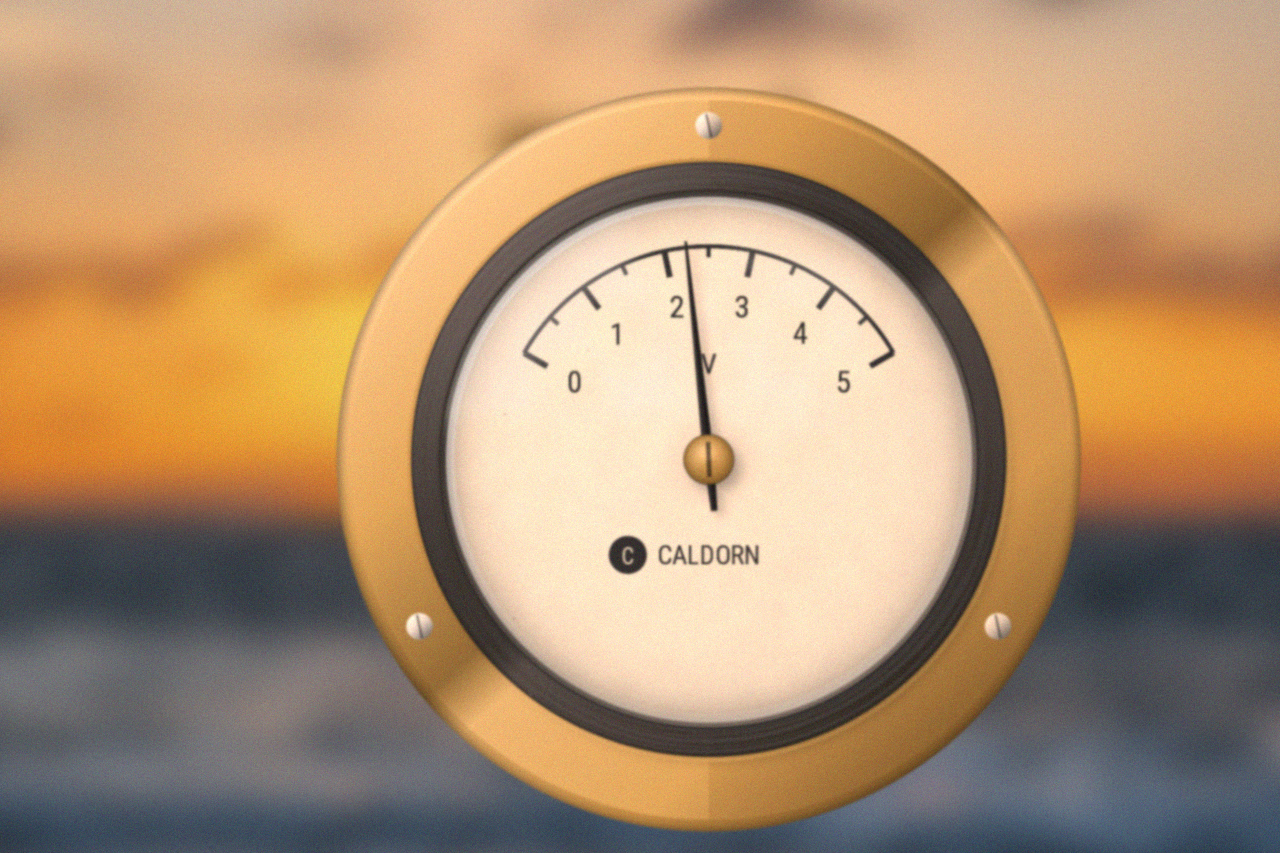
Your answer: V 2.25
